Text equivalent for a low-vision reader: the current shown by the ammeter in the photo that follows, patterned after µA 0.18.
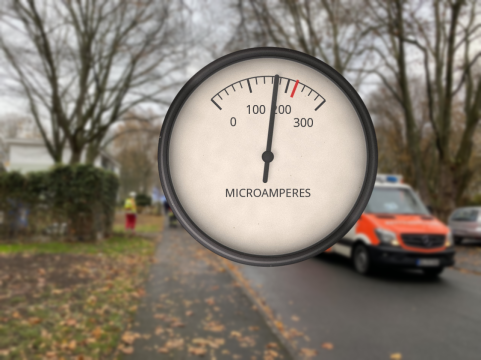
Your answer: µA 170
